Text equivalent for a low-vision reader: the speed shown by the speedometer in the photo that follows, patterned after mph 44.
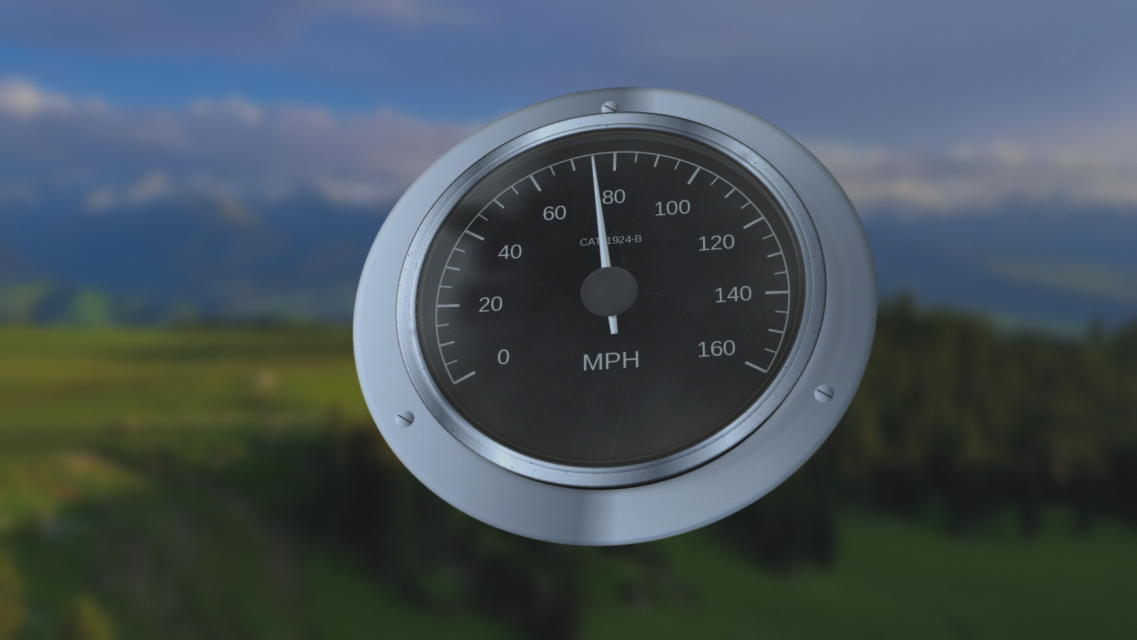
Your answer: mph 75
